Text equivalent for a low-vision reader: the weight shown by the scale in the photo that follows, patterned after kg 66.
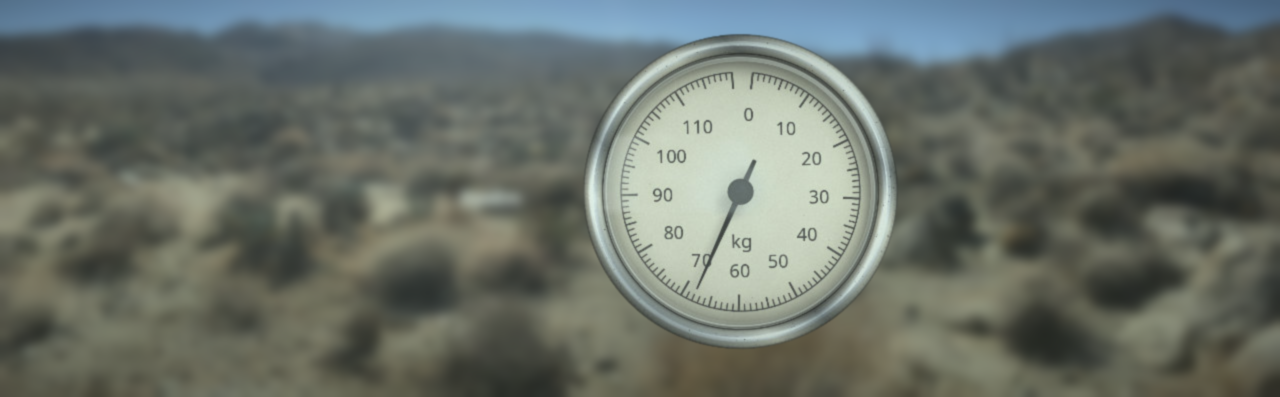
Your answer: kg 68
